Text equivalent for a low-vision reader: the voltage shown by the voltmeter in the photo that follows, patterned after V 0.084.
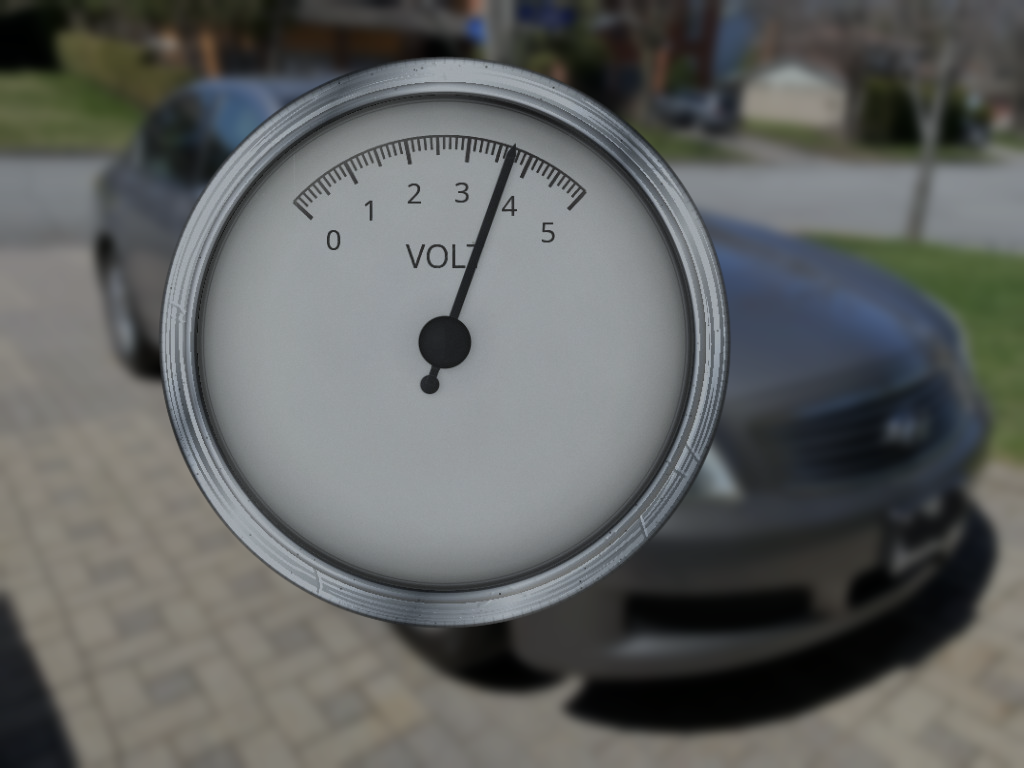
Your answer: V 3.7
